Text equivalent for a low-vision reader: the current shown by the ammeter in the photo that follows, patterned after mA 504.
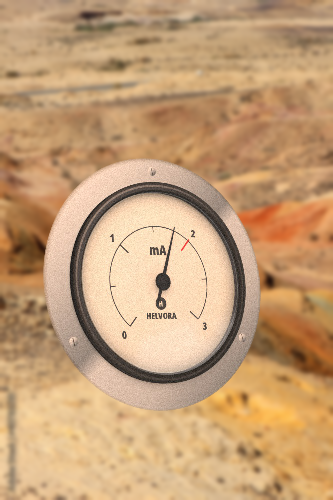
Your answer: mA 1.75
